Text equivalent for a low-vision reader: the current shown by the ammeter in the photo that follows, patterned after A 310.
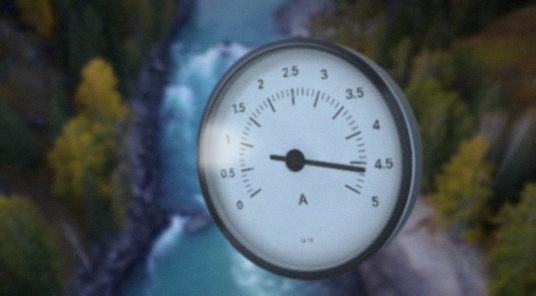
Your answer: A 4.6
